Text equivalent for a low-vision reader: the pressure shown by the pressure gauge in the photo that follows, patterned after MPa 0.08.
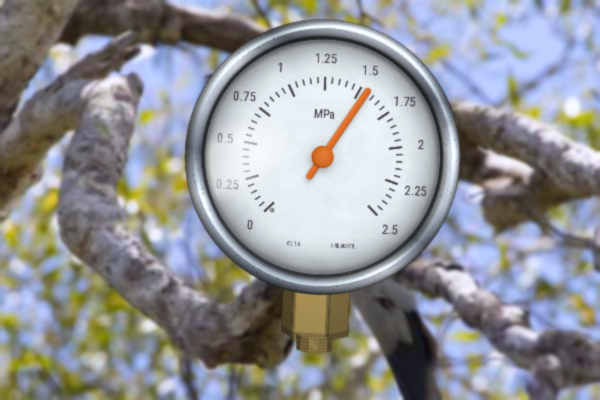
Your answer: MPa 1.55
